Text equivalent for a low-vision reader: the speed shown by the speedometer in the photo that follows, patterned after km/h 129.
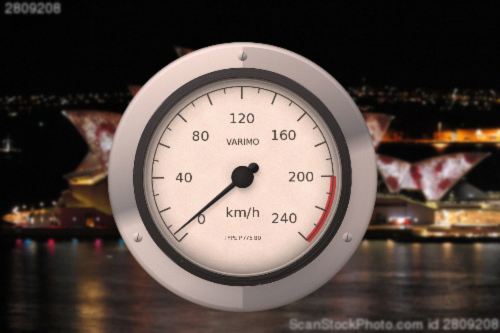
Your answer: km/h 5
